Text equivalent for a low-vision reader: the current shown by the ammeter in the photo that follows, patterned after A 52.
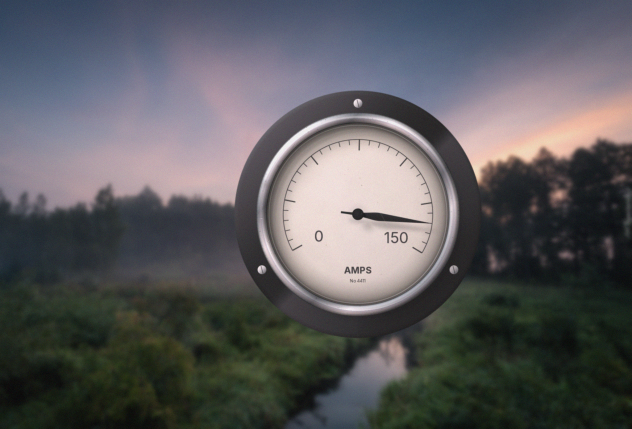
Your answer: A 135
